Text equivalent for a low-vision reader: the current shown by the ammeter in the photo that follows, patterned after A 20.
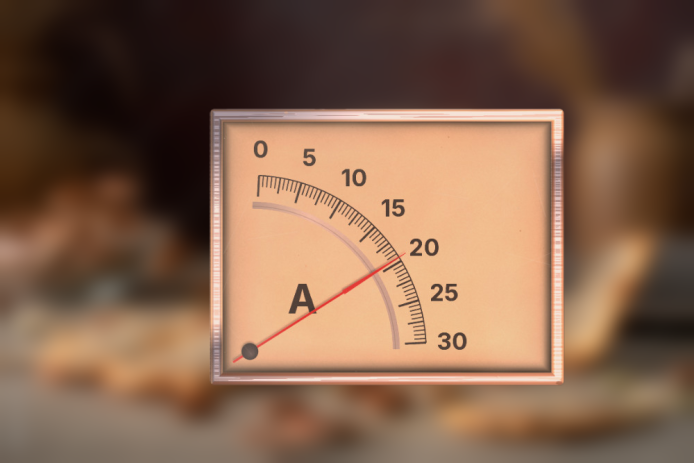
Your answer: A 19.5
